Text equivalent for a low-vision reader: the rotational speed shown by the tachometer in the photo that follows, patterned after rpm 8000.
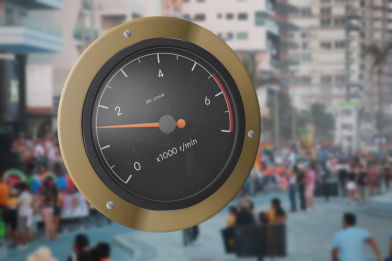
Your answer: rpm 1500
